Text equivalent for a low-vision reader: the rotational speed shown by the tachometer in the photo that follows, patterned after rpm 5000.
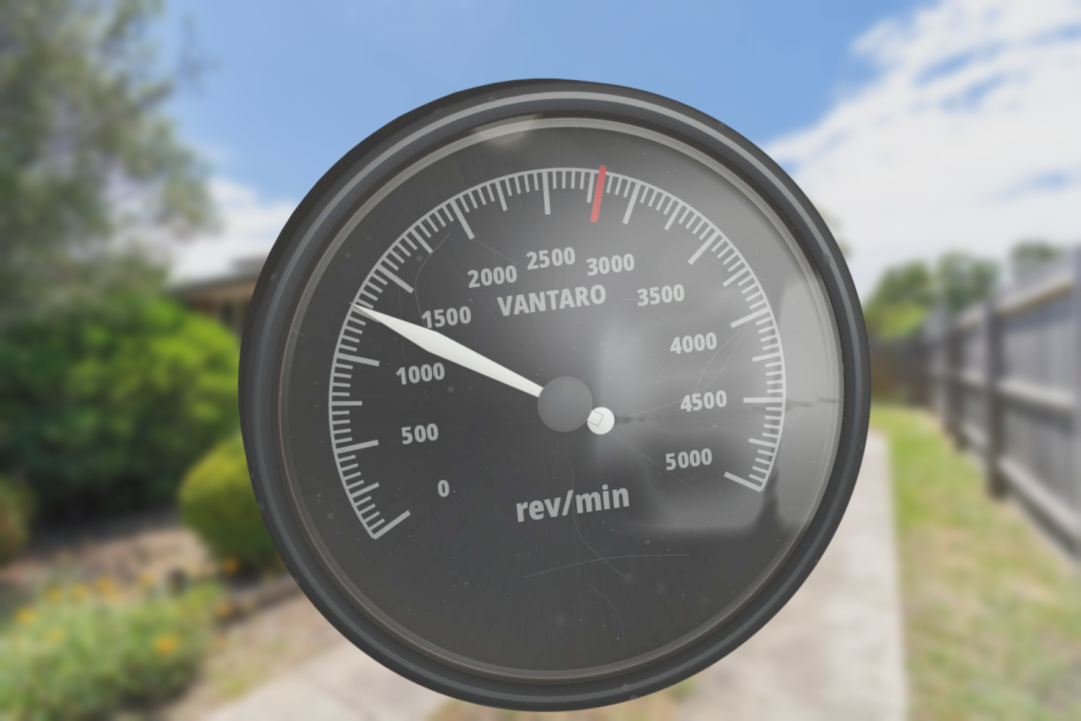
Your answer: rpm 1275
